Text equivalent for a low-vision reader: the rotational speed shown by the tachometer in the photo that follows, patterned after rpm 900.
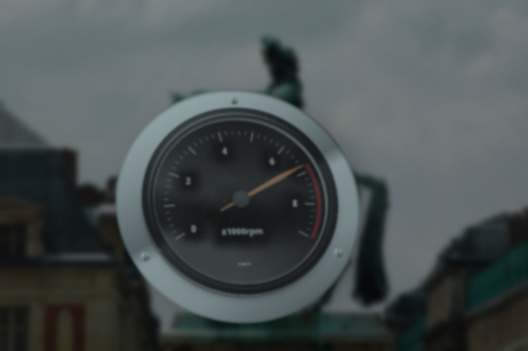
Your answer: rpm 6800
